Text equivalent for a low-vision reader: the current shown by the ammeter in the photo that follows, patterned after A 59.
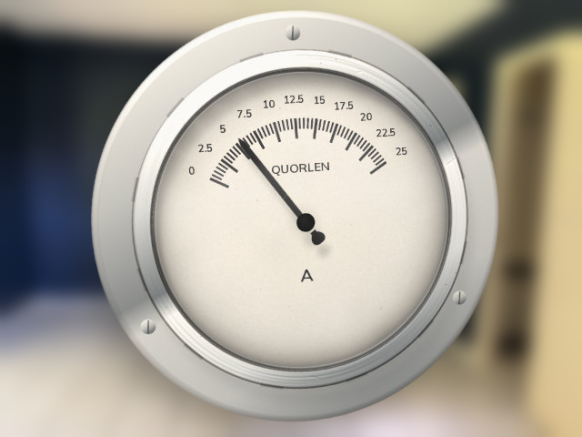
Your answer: A 5.5
